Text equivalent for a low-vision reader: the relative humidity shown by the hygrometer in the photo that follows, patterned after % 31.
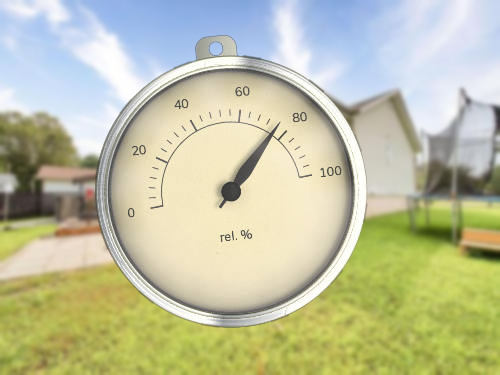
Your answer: % 76
